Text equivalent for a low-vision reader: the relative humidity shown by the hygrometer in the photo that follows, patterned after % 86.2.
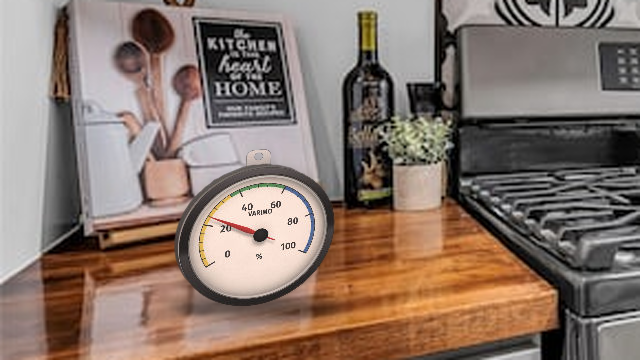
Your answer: % 24
